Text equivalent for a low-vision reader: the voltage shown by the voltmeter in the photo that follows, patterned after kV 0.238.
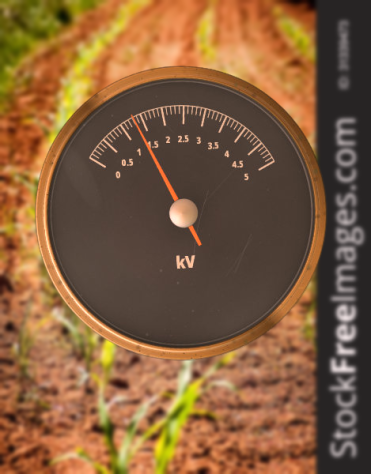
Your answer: kV 1.3
